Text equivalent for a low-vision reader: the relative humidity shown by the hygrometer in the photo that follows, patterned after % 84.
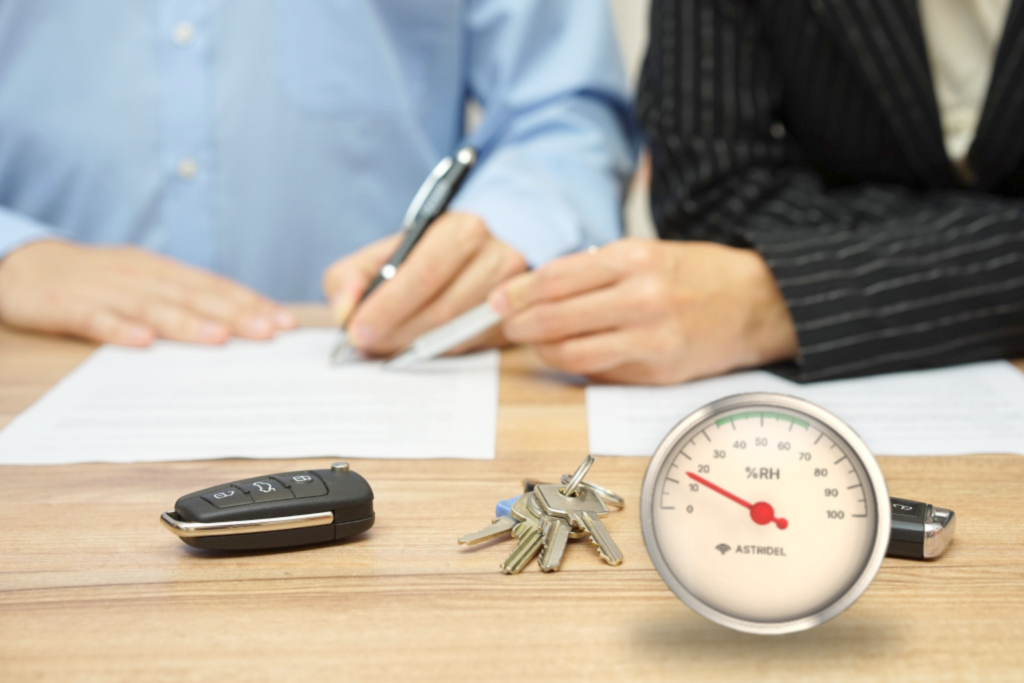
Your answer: % 15
